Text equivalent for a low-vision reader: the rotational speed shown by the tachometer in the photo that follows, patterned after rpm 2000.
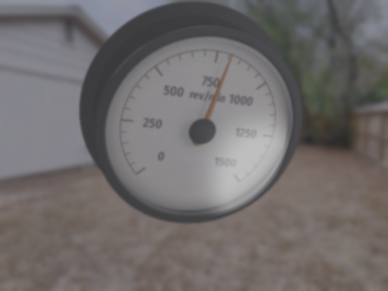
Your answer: rpm 800
